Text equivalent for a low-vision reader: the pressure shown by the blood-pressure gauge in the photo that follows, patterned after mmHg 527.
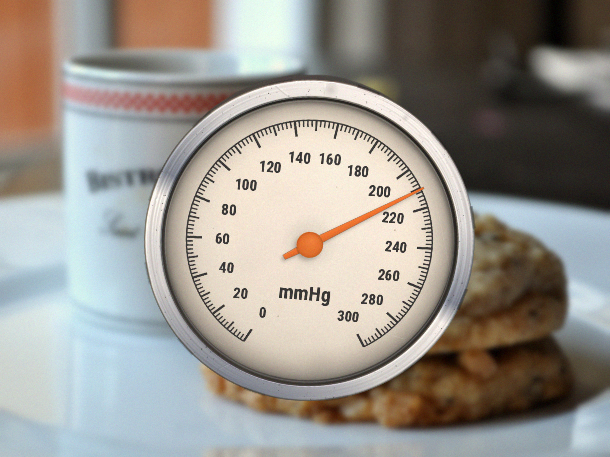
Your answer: mmHg 210
